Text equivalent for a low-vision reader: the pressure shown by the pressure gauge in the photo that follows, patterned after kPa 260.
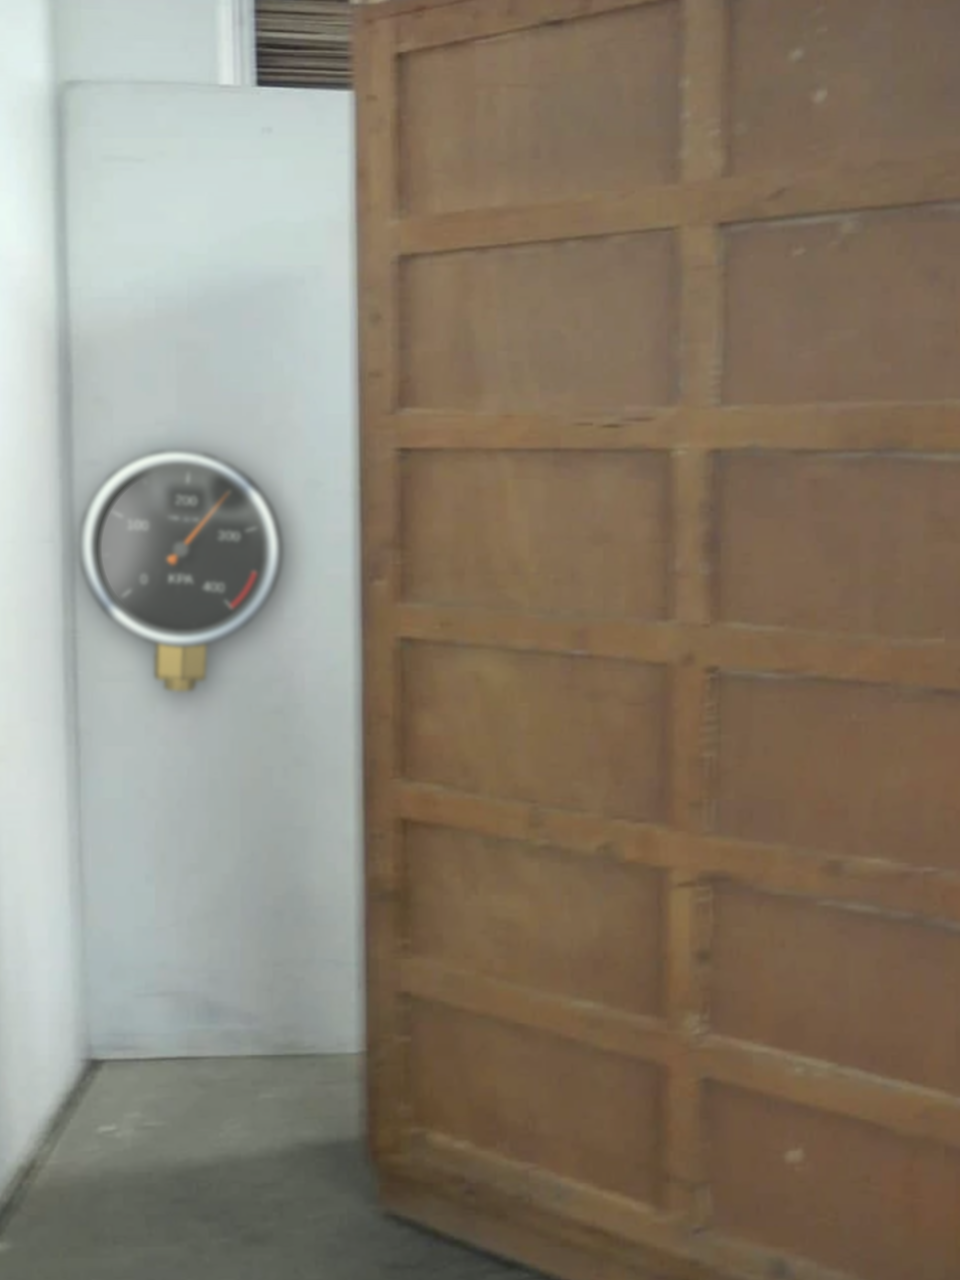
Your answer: kPa 250
